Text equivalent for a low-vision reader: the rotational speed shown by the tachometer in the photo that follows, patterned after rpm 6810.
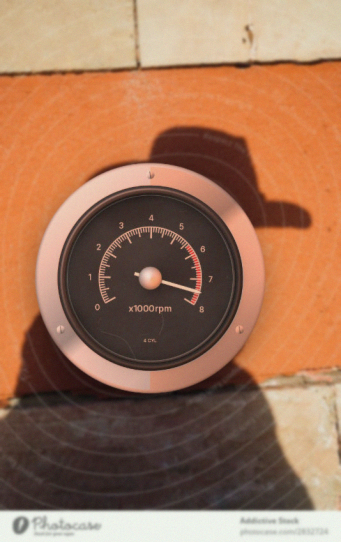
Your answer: rpm 7500
